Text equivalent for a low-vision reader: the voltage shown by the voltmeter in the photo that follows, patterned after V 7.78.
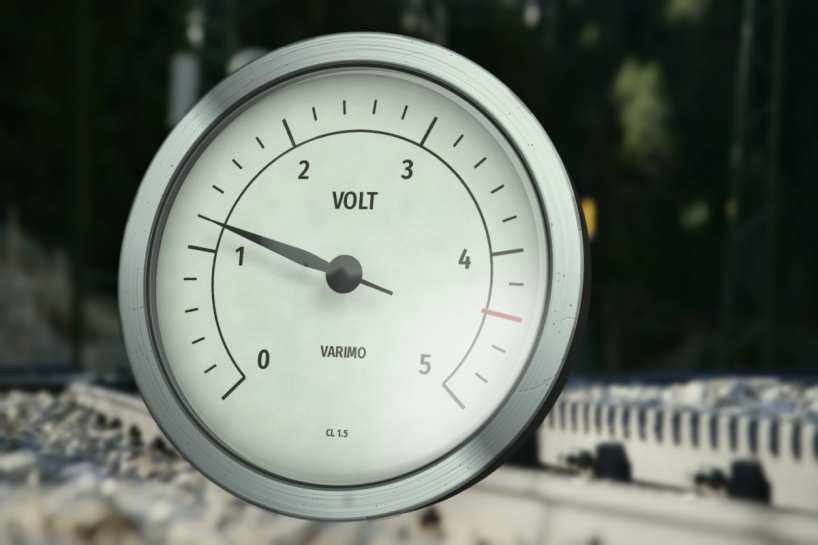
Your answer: V 1.2
